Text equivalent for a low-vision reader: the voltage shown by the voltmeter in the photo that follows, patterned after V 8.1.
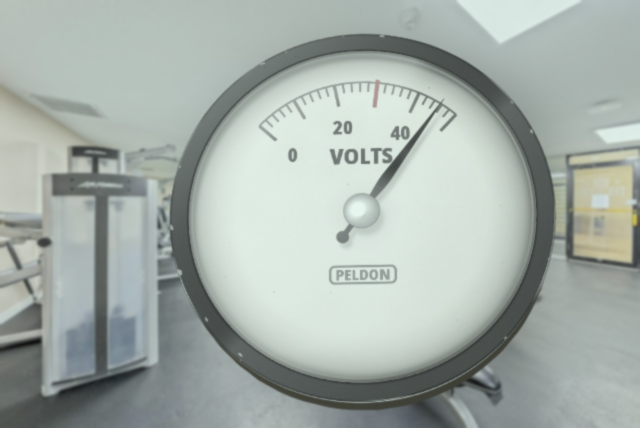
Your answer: V 46
